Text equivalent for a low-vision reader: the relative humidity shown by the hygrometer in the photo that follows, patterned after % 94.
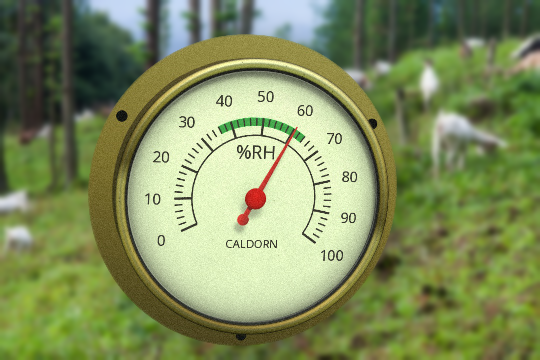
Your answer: % 60
